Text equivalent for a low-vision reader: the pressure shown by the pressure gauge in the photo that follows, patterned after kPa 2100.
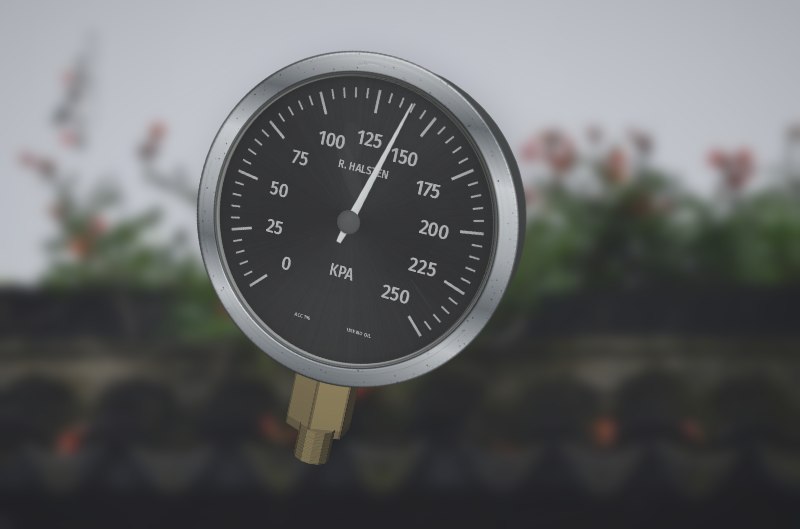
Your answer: kPa 140
